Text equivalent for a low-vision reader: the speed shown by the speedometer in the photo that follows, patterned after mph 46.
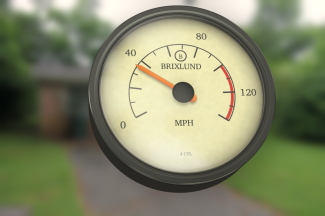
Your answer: mph 35
